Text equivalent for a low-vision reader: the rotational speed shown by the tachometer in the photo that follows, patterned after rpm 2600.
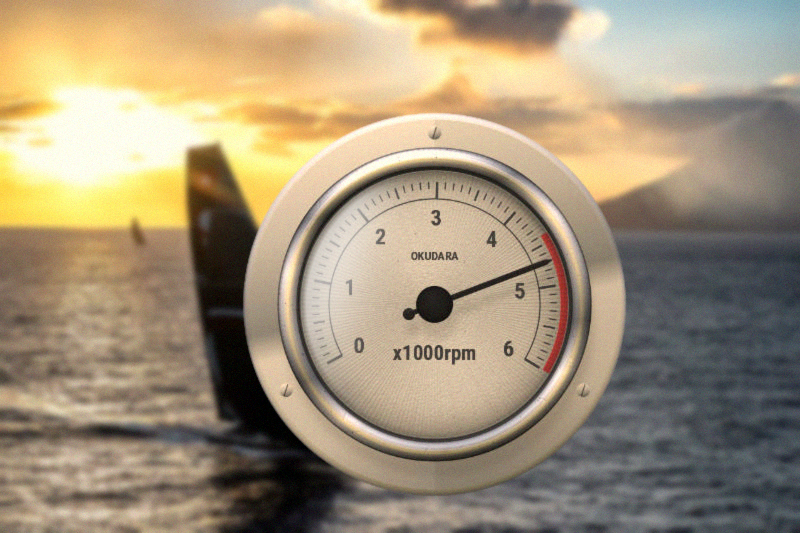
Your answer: rpm 4700
